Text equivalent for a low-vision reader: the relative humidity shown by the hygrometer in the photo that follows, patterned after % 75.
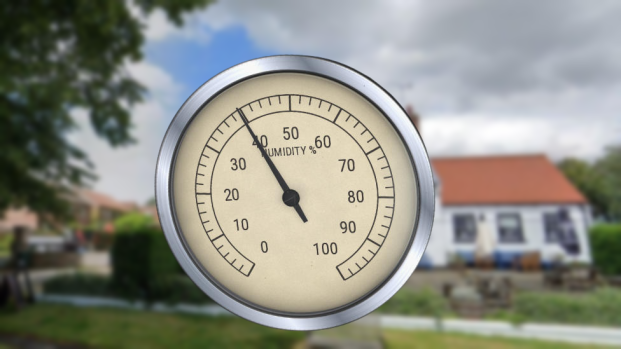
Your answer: % 40
